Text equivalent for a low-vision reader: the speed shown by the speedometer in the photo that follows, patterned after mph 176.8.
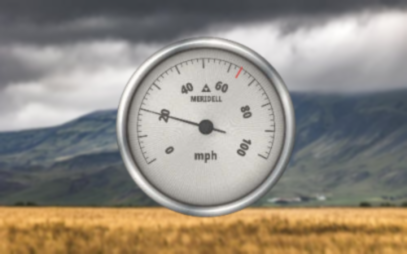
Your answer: mph 20
